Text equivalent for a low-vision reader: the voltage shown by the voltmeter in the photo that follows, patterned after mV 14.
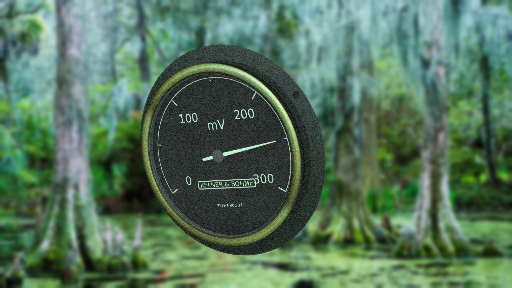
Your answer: mV 250
